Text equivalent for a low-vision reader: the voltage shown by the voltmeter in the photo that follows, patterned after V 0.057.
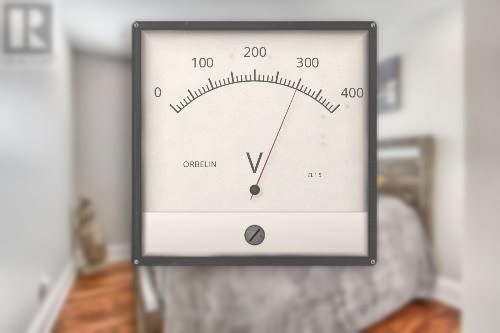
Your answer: V 300
